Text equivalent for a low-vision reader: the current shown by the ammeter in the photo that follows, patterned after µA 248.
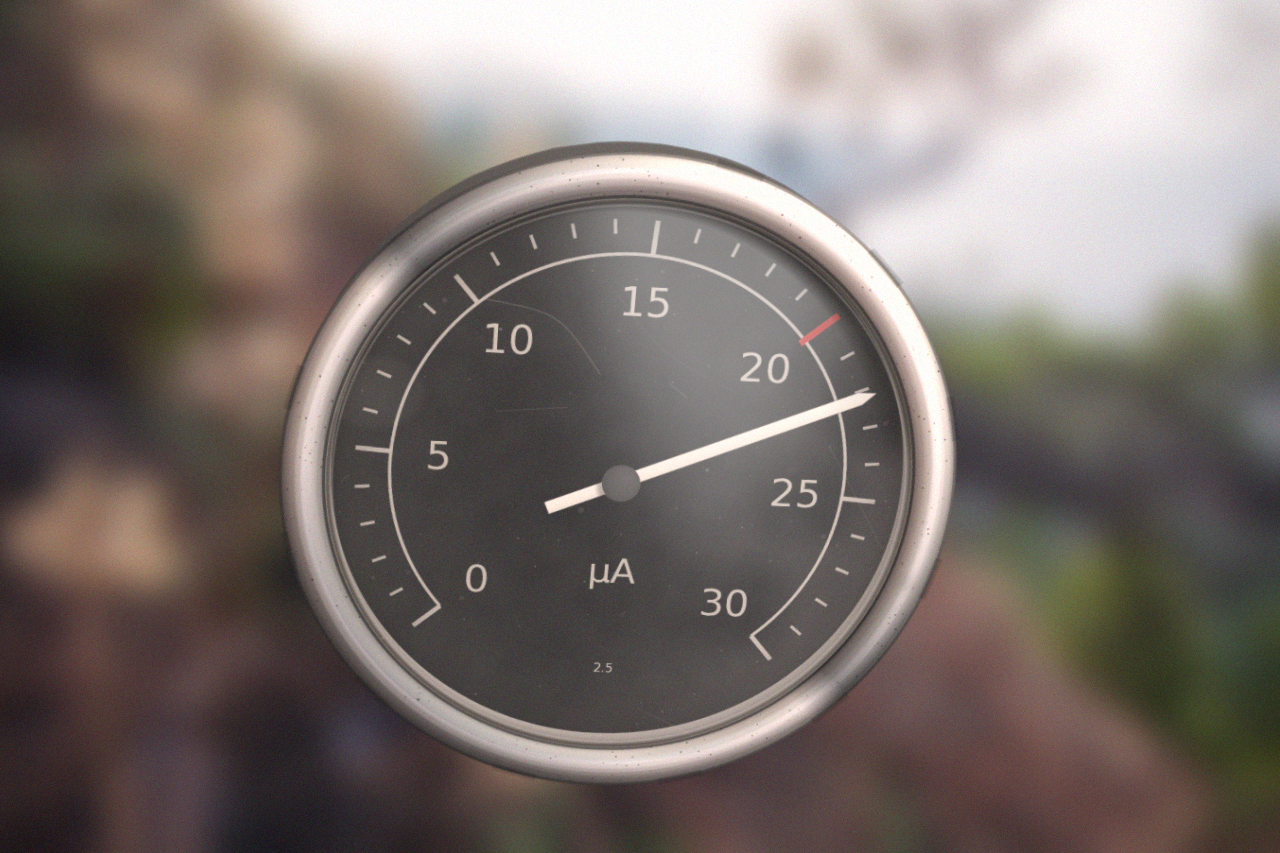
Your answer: µA 22
